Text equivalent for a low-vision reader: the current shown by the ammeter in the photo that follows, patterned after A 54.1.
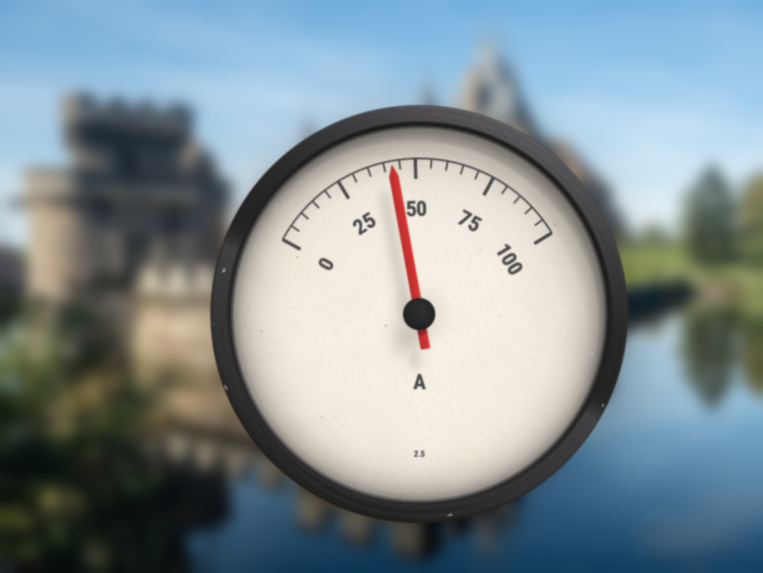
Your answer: A 42.5
